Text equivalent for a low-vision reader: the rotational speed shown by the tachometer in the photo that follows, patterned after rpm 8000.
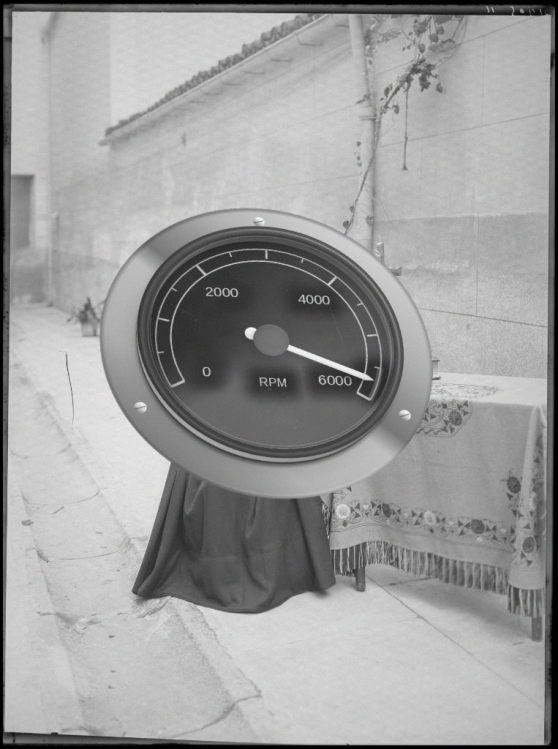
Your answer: rpm 5750
